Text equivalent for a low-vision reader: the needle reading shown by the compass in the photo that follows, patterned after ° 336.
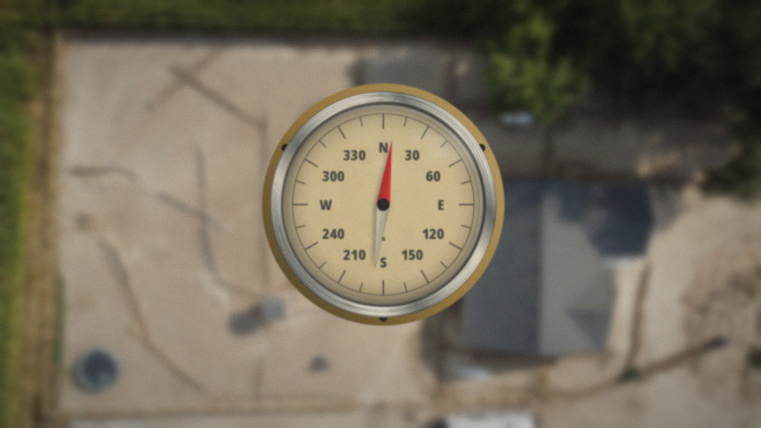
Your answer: ° 7.5
